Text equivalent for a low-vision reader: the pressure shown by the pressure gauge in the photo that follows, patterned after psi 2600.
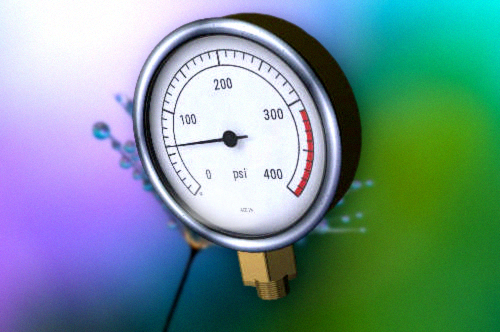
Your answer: psi 60
